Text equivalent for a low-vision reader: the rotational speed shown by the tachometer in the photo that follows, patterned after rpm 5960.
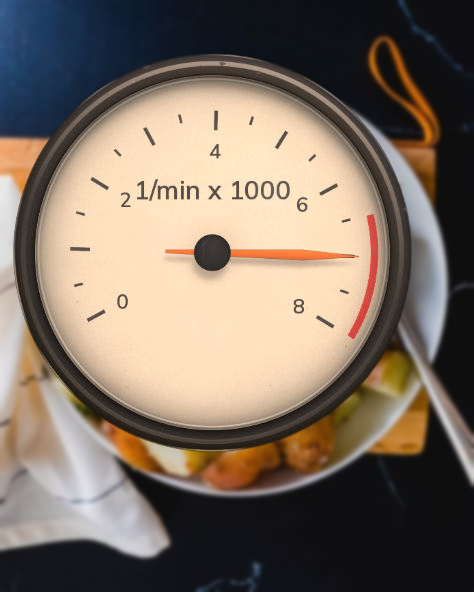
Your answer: rpm 7000
